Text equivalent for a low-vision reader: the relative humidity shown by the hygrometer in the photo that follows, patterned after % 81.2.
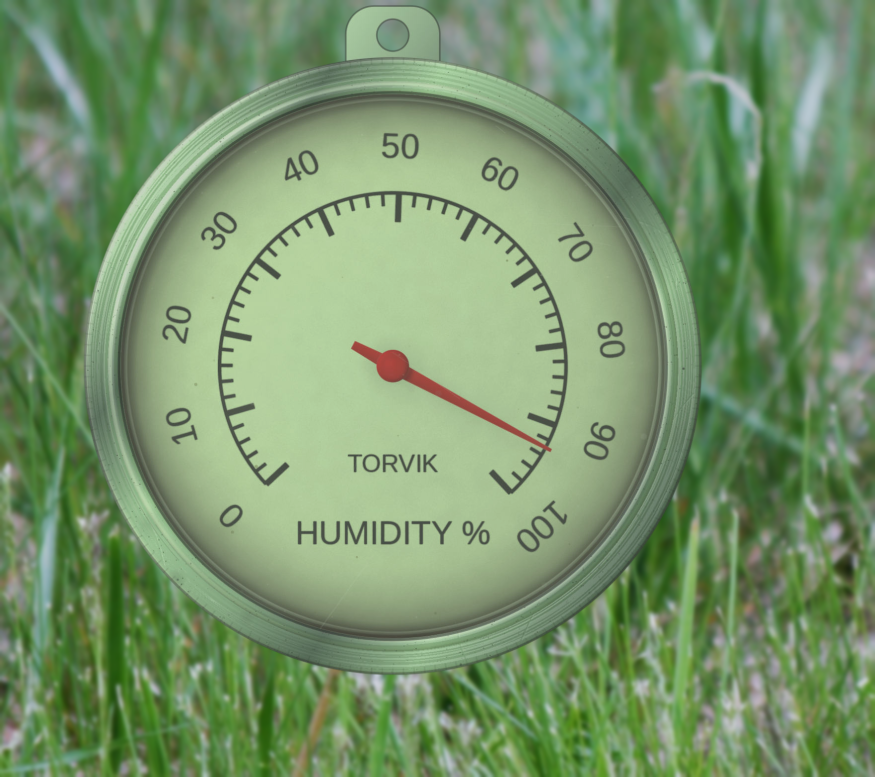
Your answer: % 93
